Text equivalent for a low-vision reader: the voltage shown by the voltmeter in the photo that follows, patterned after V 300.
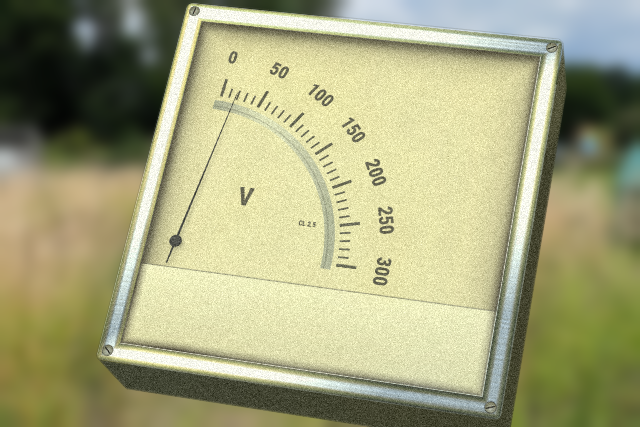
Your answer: V 20
